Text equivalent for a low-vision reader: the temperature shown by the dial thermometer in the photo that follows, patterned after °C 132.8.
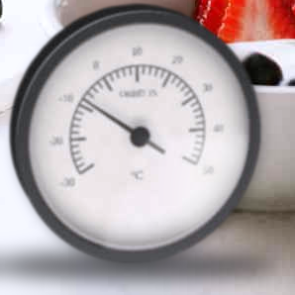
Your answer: °C -8
